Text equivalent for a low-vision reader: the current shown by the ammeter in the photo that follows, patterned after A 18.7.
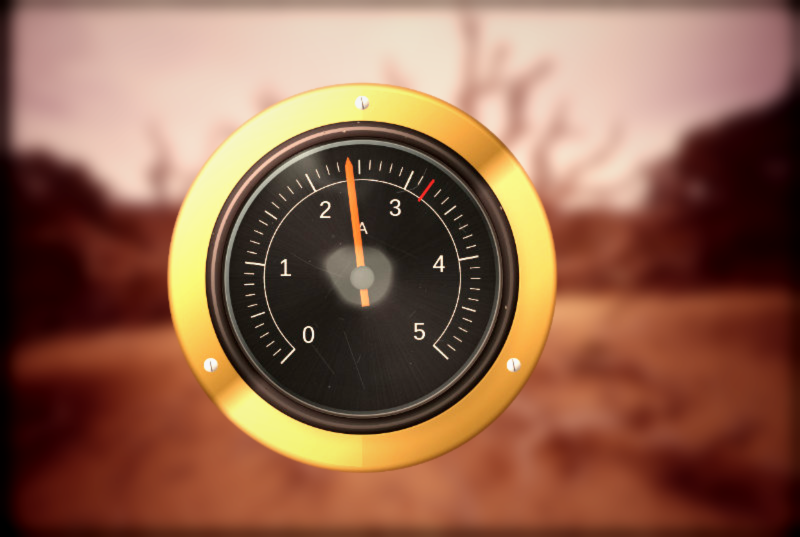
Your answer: A 2.4
